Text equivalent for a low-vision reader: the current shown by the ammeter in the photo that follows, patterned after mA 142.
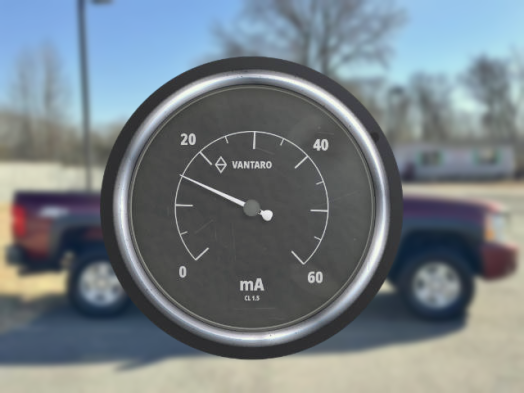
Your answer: mA 15
